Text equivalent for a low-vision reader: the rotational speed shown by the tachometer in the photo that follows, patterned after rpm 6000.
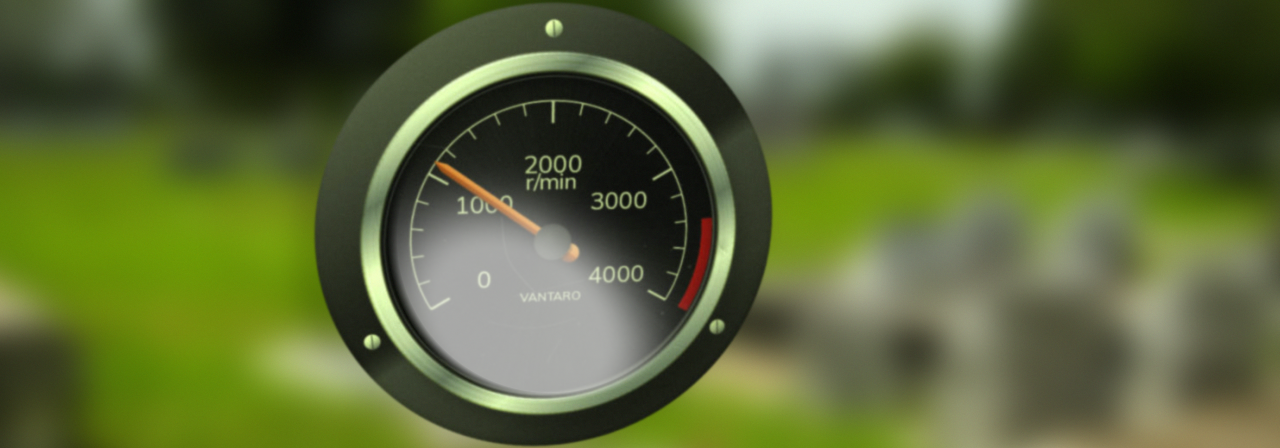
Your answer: rpm 1100
